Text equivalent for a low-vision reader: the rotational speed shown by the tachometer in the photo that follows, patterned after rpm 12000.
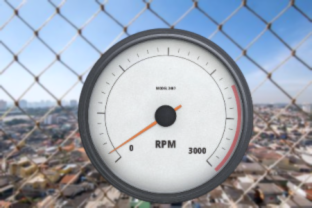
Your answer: rpm 100
